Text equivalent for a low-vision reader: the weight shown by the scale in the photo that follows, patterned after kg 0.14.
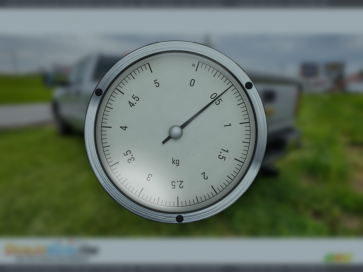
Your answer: kg 0.5
